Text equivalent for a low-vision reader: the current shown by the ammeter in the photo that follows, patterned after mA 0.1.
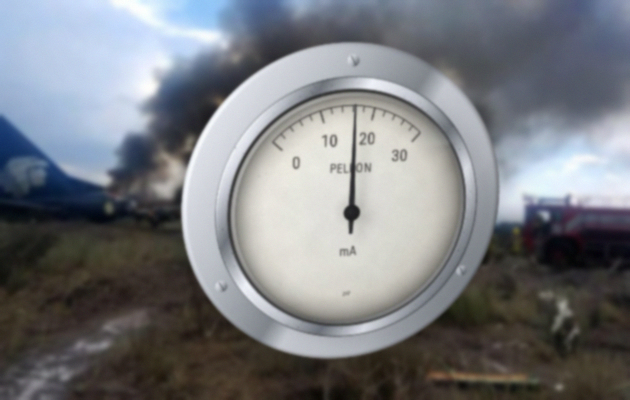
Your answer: mA 16
